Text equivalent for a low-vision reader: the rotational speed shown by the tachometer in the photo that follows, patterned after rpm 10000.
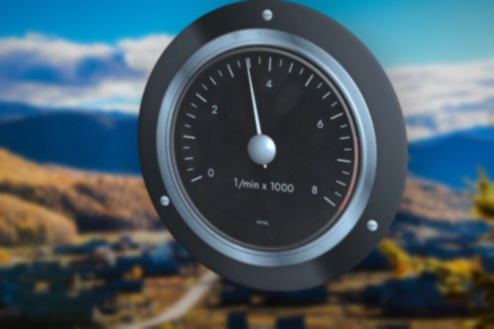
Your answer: rpm 3500
